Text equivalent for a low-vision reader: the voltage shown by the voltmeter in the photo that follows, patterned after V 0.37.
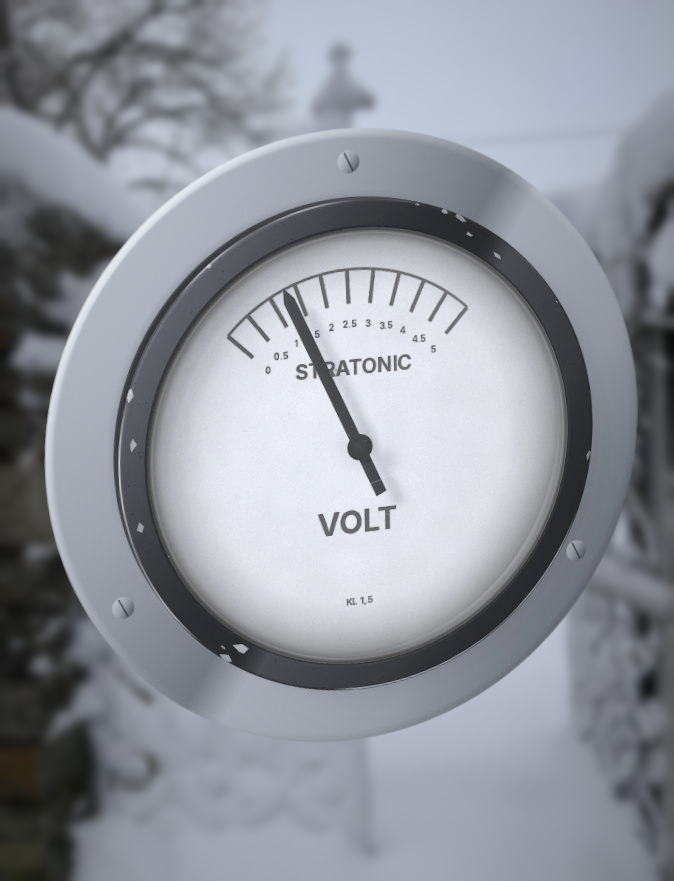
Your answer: V 1.25
